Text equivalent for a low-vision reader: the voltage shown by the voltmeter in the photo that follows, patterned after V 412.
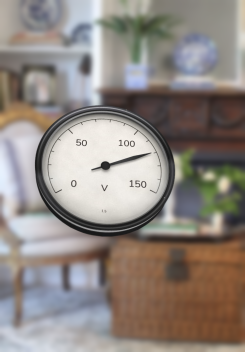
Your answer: V 120
